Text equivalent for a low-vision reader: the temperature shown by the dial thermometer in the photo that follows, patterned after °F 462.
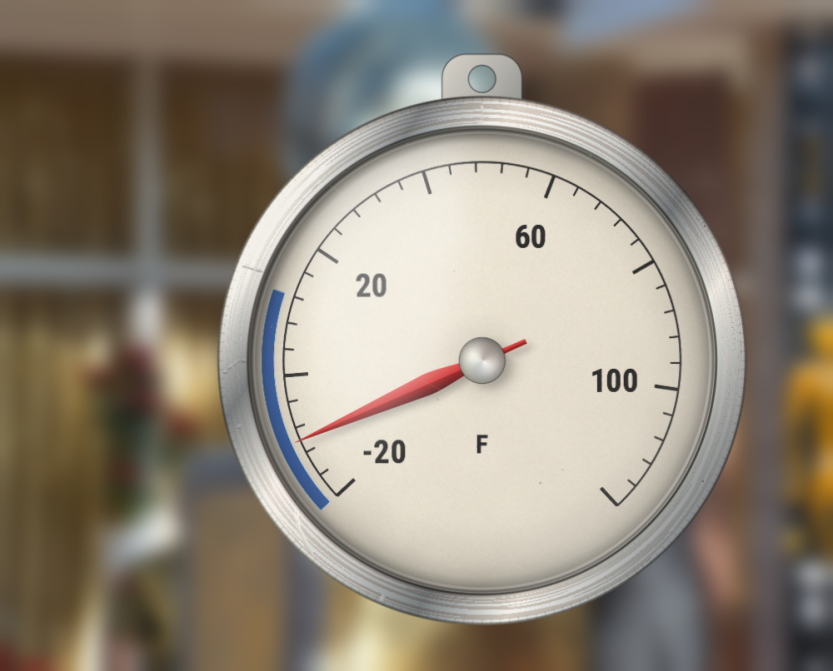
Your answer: °F -10
